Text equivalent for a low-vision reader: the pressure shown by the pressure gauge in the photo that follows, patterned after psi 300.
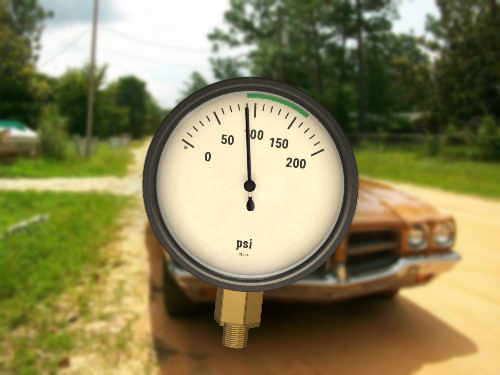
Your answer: psi 90
